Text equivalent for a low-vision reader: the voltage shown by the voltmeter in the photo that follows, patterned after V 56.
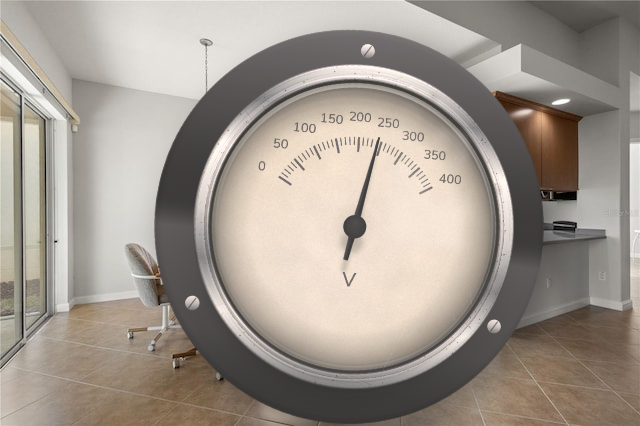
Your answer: V 240
